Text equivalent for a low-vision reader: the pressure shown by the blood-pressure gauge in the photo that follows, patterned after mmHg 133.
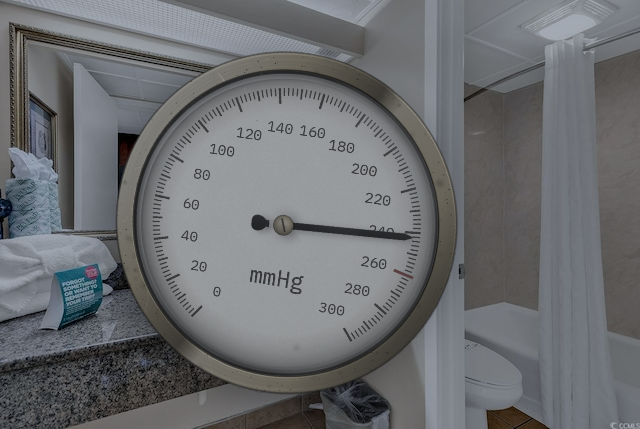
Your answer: mmHg 242
